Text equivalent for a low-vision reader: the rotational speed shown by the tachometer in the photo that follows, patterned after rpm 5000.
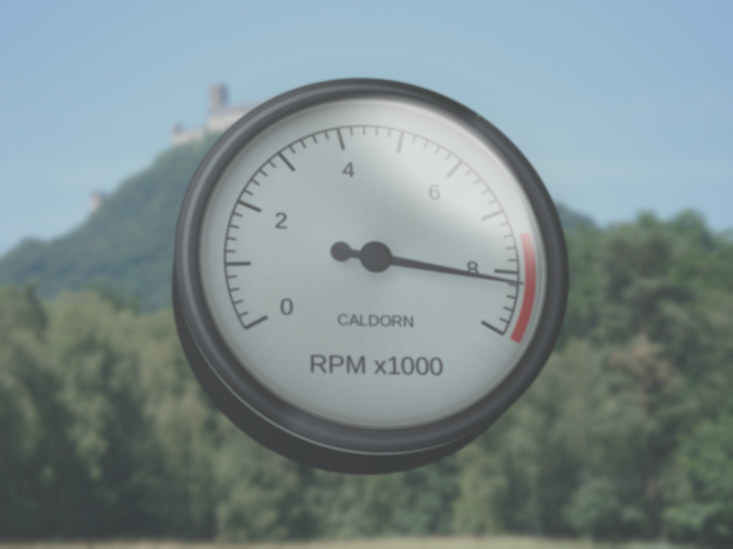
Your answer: rpm 8200
